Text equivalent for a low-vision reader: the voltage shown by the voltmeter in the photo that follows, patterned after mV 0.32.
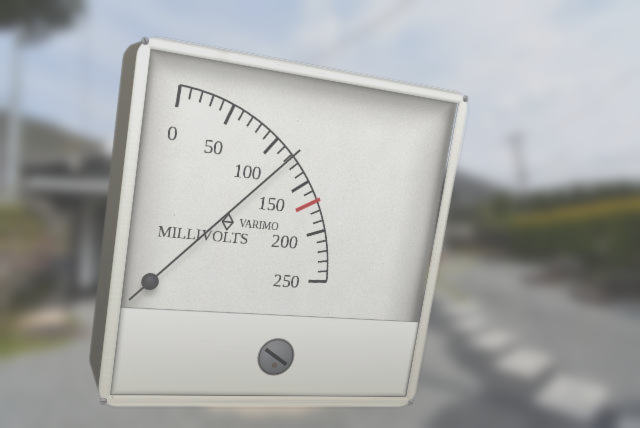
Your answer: mV 120
